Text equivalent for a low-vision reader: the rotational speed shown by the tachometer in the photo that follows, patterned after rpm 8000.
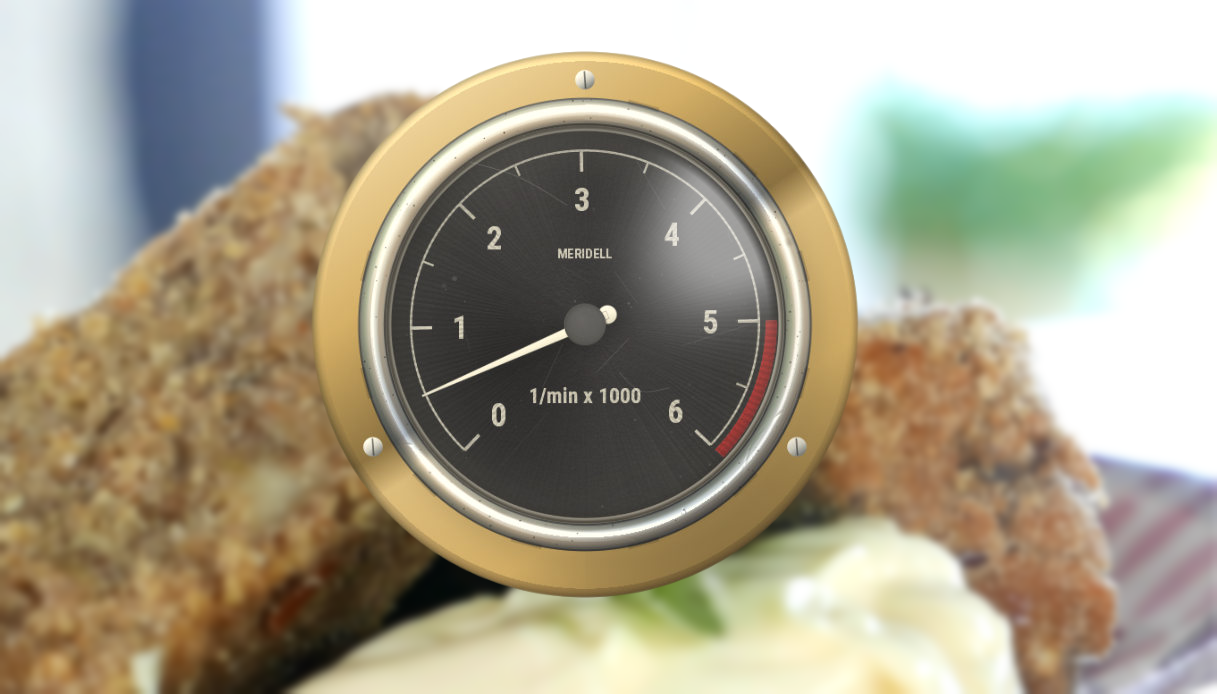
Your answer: rpm 500
